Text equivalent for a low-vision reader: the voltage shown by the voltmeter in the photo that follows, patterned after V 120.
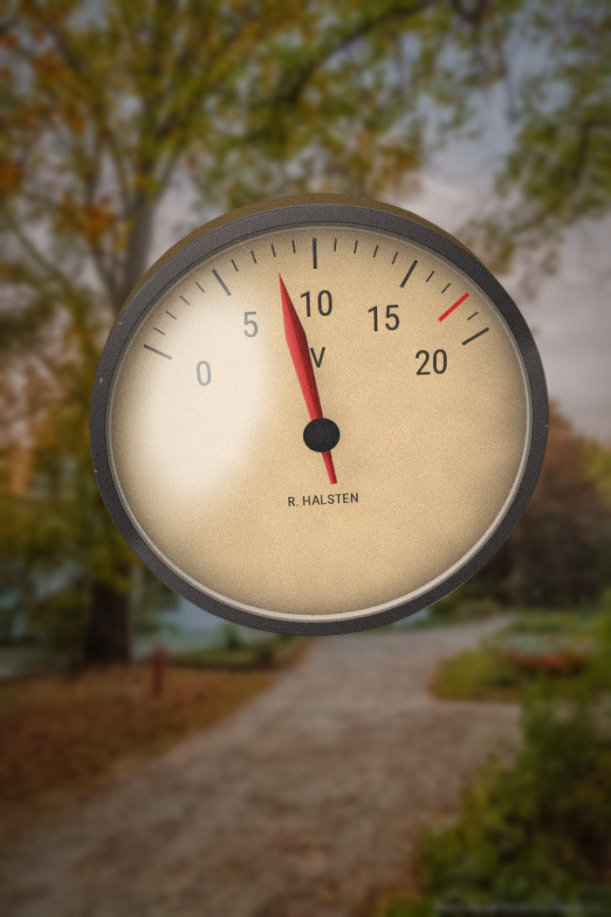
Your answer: V 8
